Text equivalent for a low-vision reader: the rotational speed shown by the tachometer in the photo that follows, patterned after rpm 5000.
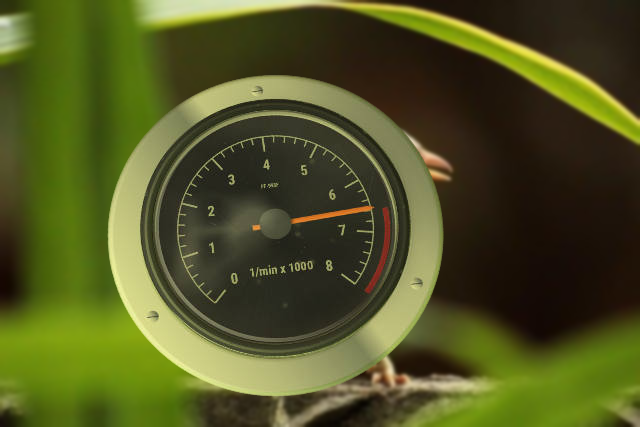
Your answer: rpm 6600
